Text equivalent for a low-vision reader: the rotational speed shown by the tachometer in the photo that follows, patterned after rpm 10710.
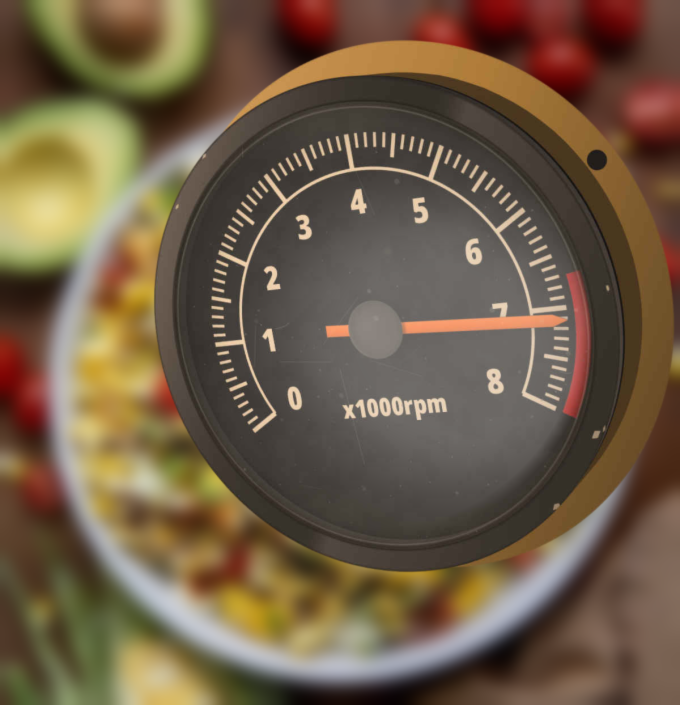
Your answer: rpm 7100
